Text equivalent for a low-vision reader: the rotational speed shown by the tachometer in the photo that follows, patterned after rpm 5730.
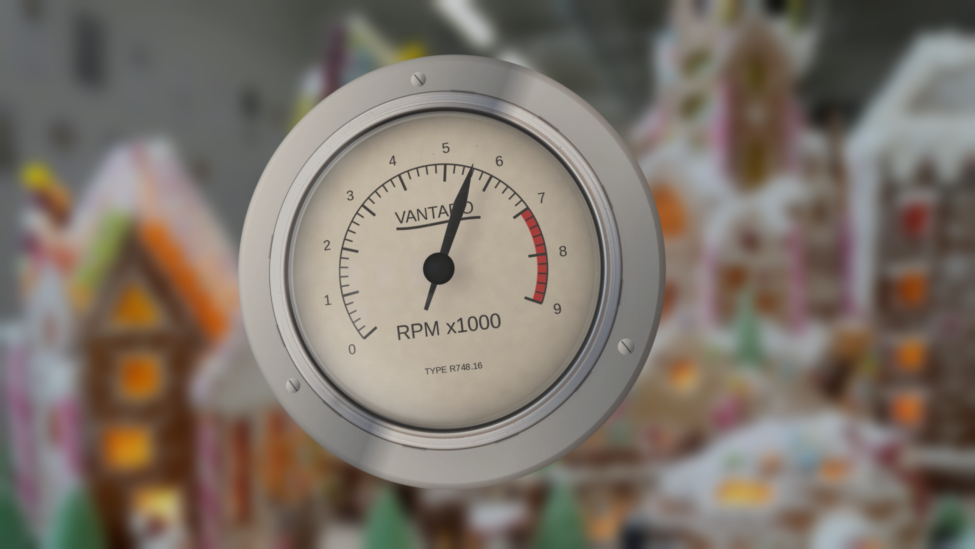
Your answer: rpm 5600
